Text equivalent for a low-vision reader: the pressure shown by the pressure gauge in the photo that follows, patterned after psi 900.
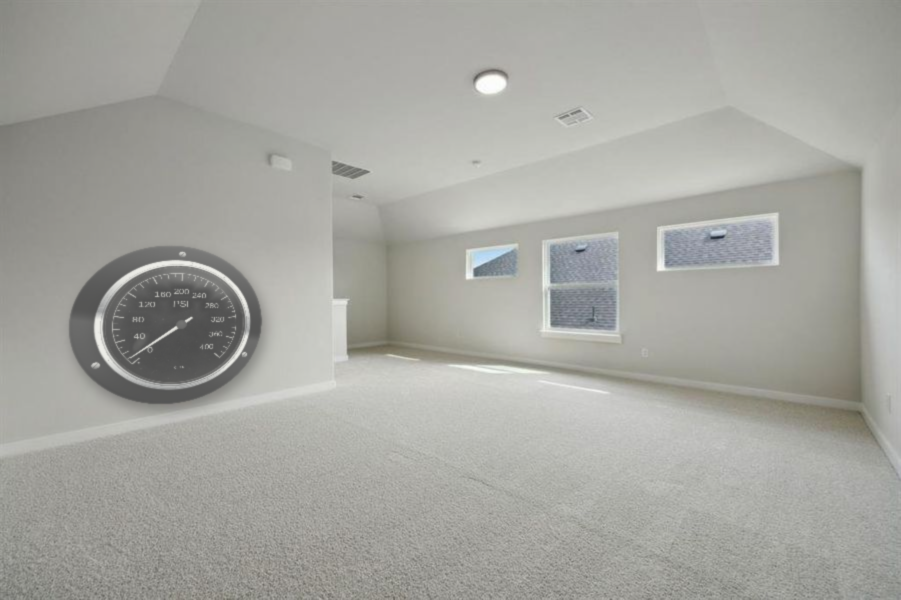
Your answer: psi 10
